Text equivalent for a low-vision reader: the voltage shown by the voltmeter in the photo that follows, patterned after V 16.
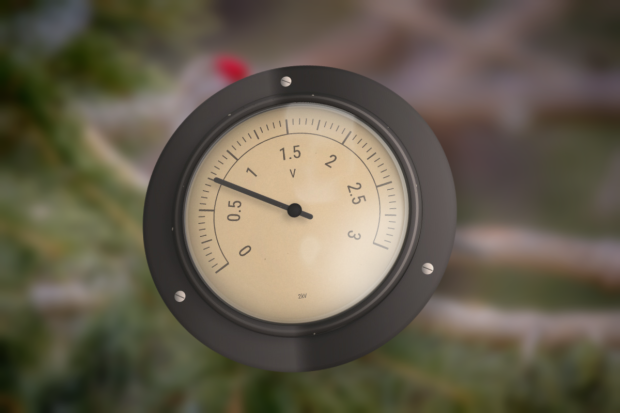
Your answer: V 0.75
